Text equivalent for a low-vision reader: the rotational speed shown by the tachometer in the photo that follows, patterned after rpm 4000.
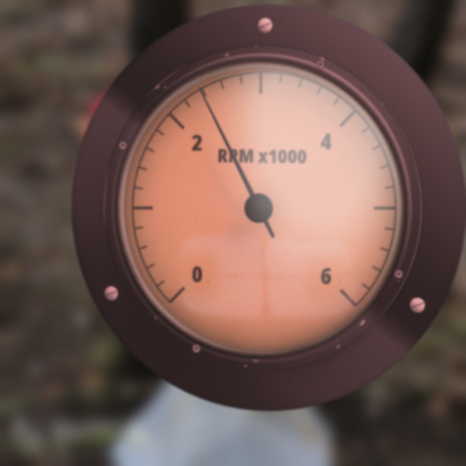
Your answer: rpm 2400
